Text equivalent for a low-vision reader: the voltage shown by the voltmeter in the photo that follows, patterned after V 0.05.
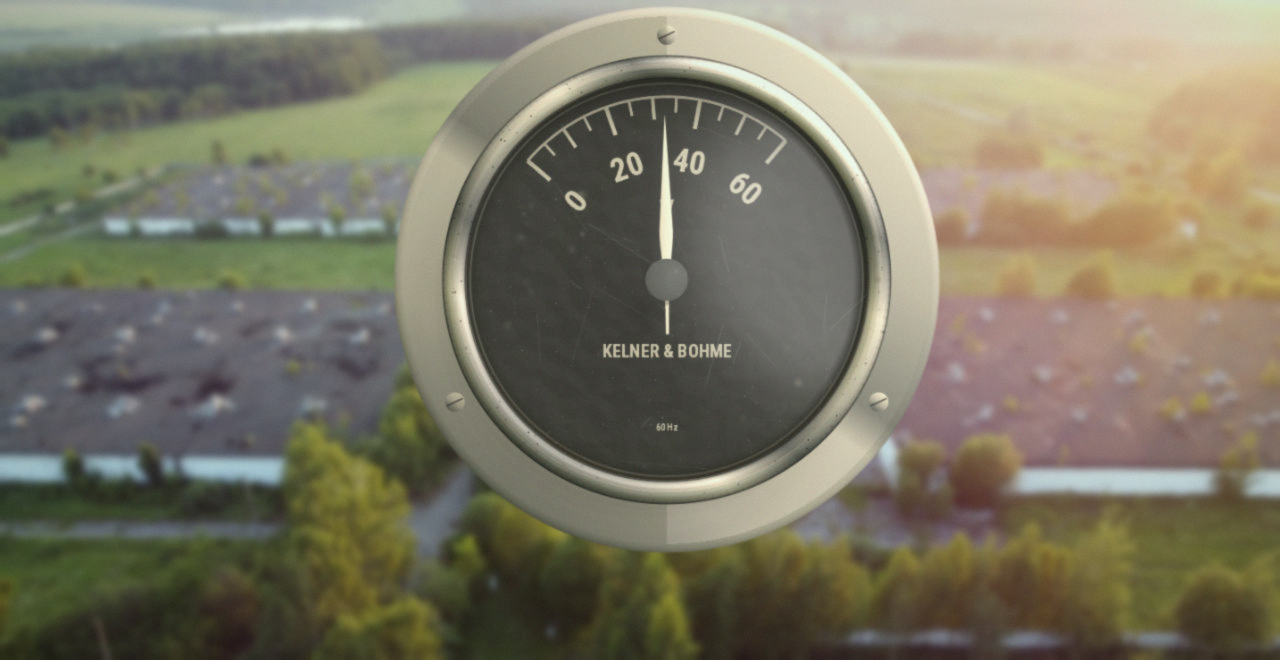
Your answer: V 32.5
